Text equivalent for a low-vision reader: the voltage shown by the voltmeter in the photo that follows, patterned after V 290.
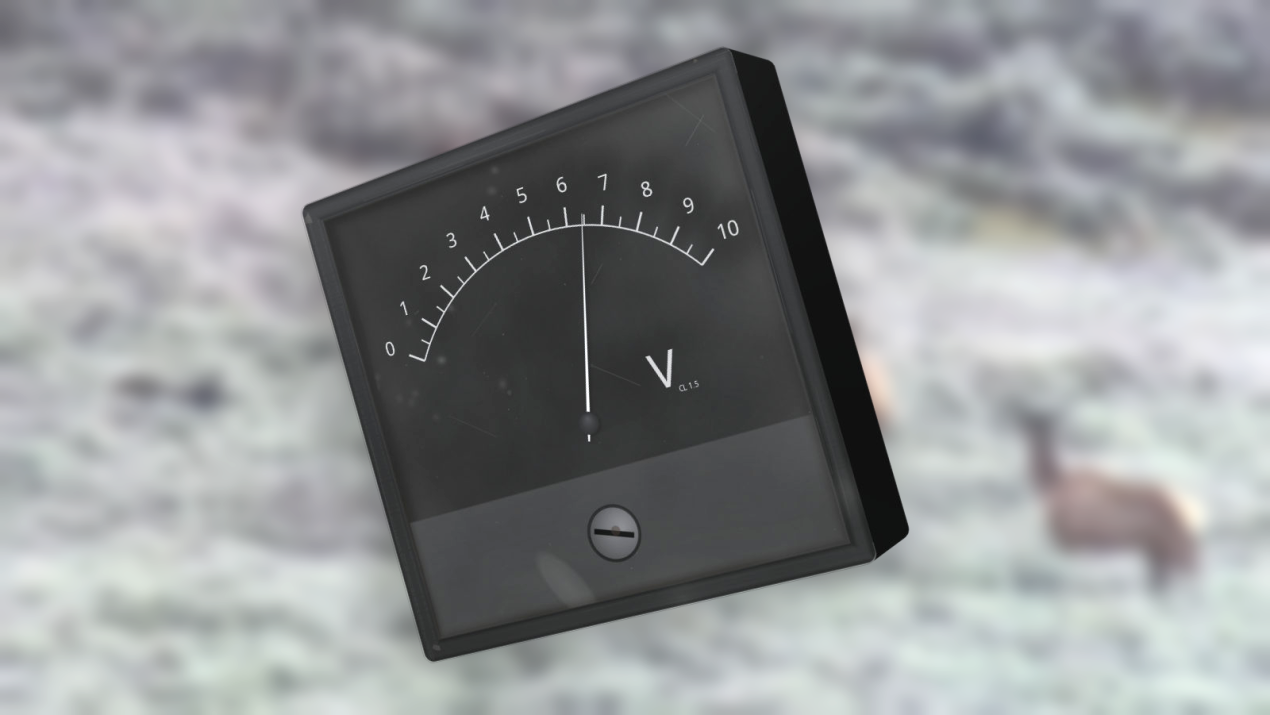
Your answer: V 6.5
